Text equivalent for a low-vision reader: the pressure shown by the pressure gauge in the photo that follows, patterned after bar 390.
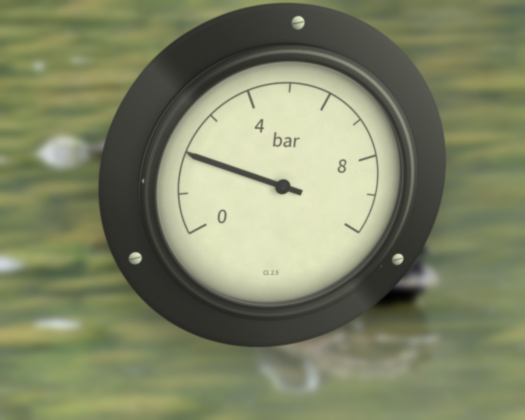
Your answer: bar 2
